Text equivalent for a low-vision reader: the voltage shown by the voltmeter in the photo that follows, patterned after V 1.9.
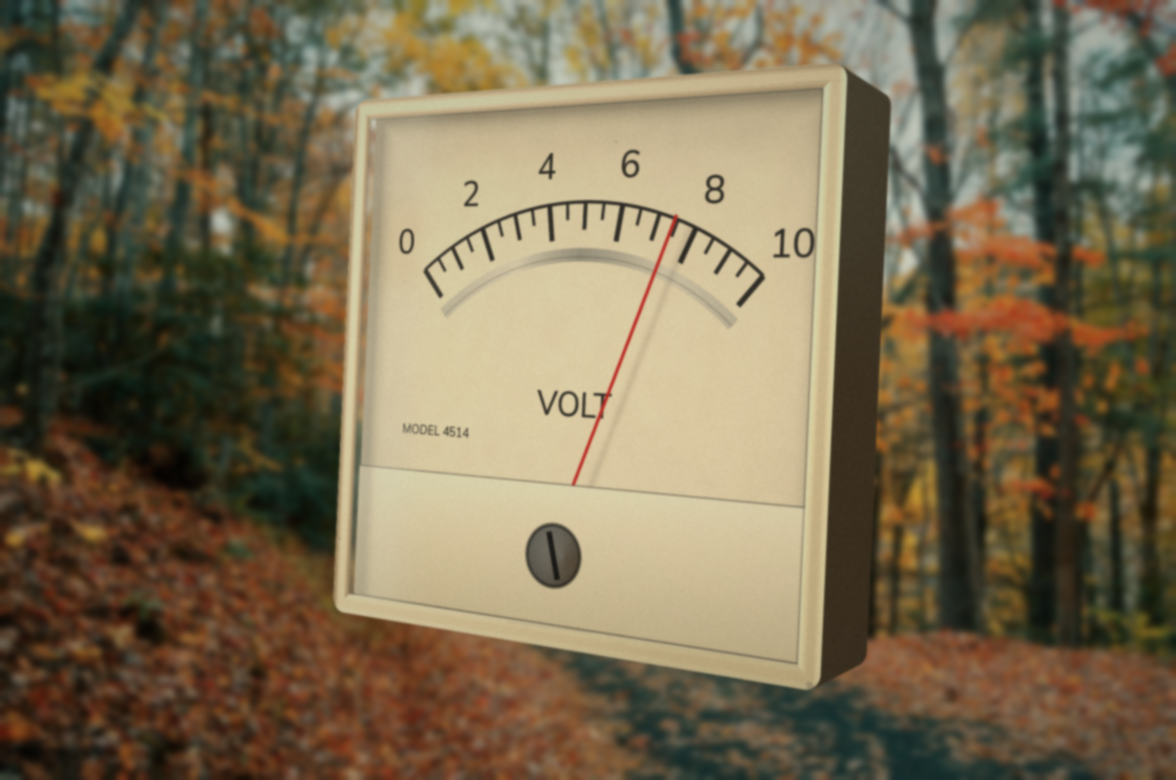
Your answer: V 7.5
